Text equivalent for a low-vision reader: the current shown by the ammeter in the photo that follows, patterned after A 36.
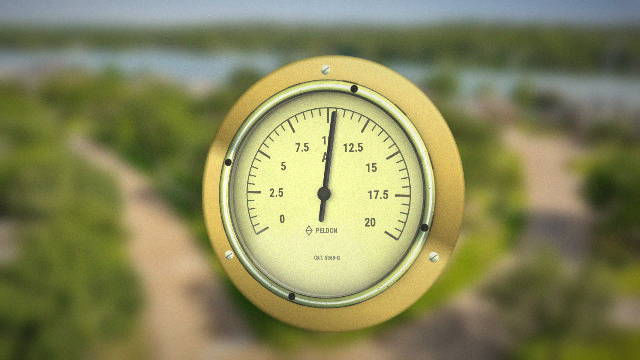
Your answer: A 10.5
